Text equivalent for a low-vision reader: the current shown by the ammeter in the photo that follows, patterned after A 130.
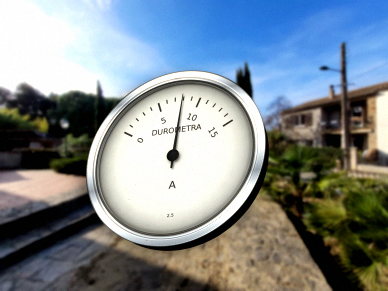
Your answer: A 8
